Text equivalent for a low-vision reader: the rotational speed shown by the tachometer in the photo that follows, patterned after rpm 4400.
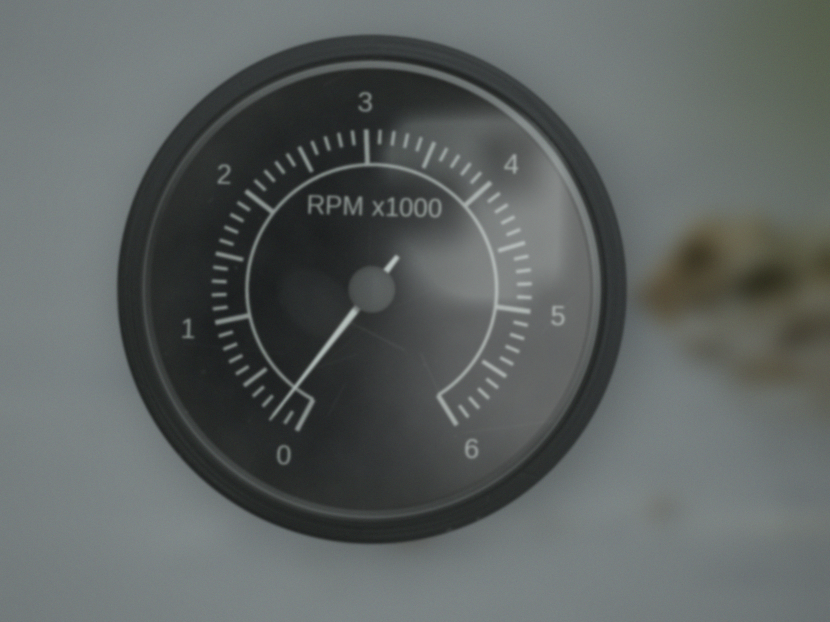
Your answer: rpm 200
